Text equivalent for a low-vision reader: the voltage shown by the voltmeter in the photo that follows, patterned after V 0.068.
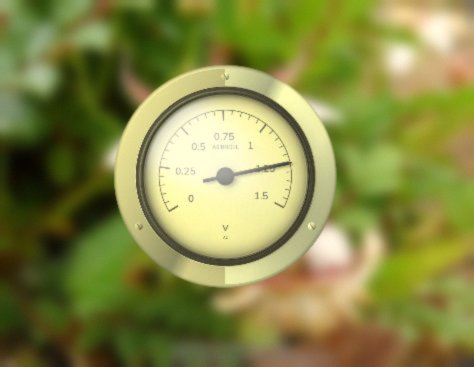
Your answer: V 1.25
